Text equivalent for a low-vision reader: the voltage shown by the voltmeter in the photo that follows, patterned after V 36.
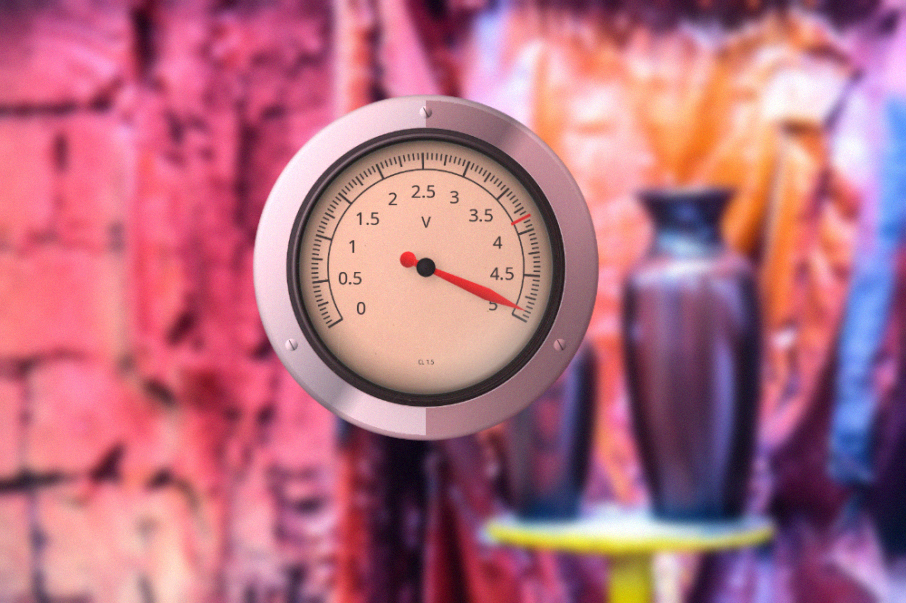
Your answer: V 4.9
